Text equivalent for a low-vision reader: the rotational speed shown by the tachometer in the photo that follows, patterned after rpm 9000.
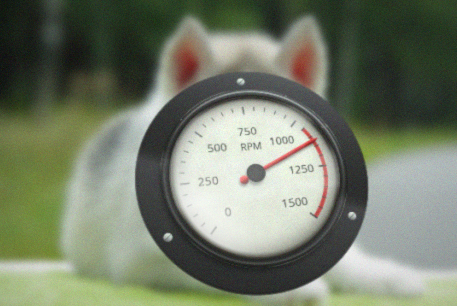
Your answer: rpm 1125
